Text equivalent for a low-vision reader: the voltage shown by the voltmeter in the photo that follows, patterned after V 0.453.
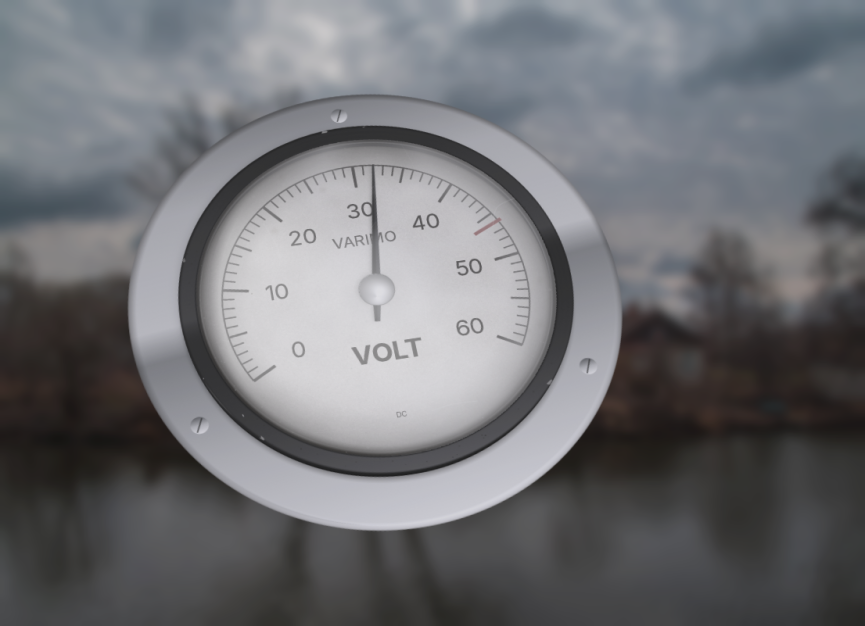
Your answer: V 32
